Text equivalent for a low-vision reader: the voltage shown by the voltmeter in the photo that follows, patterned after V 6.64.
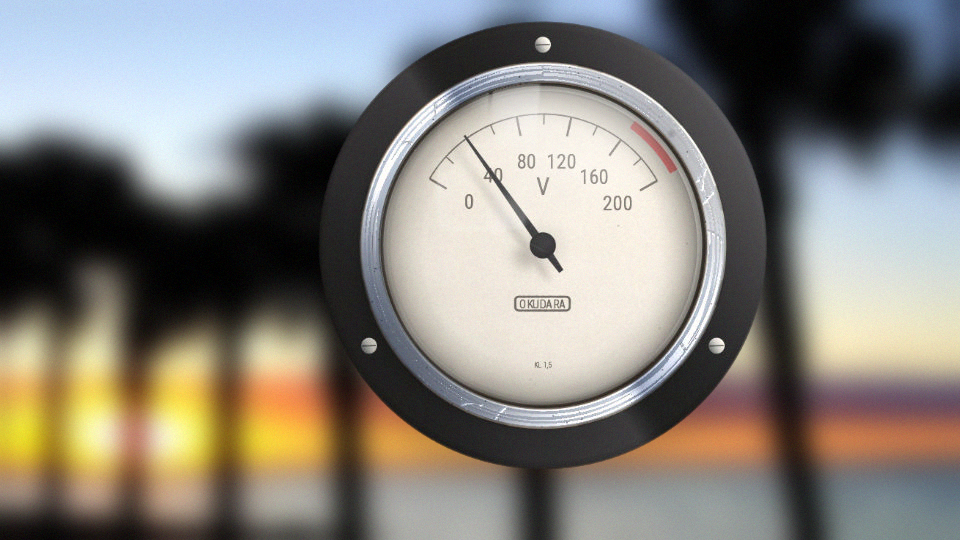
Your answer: V 40
